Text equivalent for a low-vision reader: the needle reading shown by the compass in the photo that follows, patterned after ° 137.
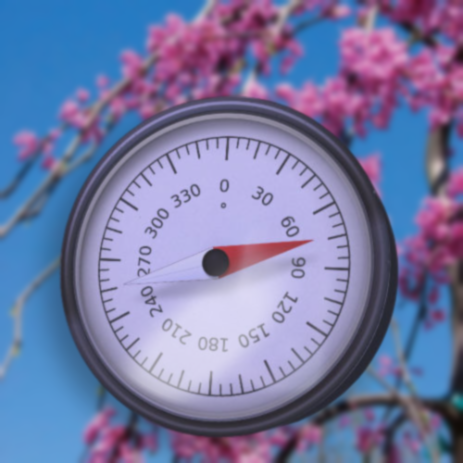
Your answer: ° 75
